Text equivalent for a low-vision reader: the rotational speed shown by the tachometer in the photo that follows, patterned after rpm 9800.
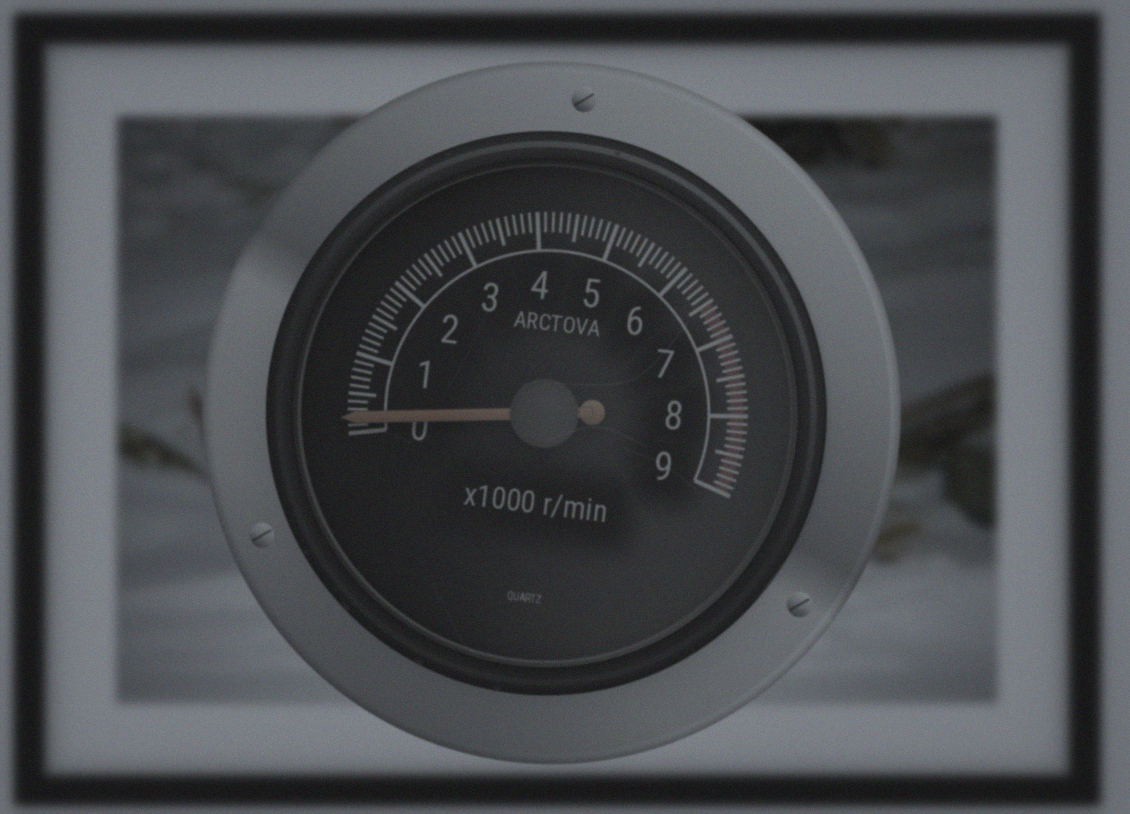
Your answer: rpm 200
